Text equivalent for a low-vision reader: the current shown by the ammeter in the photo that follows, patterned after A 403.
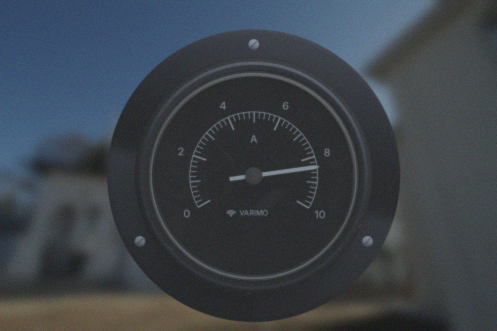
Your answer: A 8.4
